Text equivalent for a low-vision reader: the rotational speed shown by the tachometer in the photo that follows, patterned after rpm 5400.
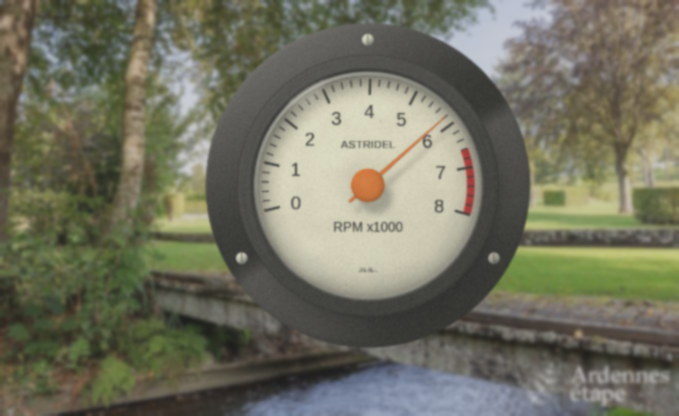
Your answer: rpm 5800
